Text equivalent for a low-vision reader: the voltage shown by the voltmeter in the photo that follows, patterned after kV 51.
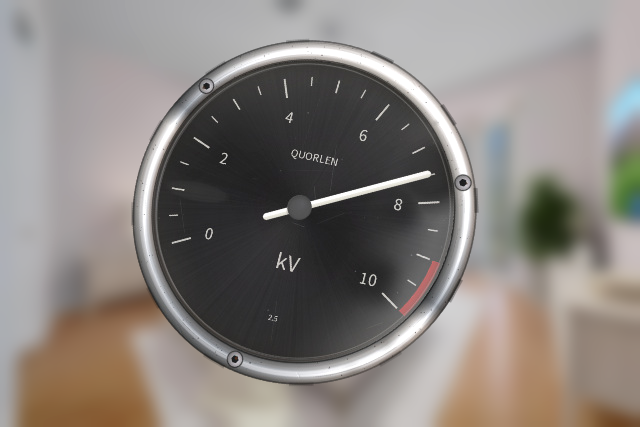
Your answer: kV 7.5
